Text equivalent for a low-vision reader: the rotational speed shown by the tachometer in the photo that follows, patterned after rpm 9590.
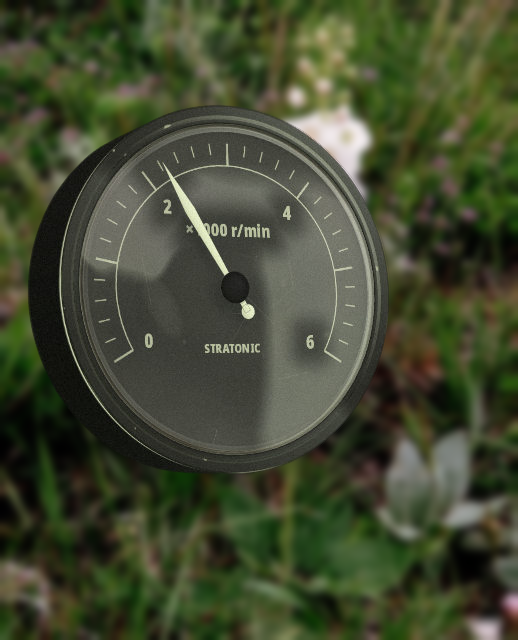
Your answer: rpm 2200
